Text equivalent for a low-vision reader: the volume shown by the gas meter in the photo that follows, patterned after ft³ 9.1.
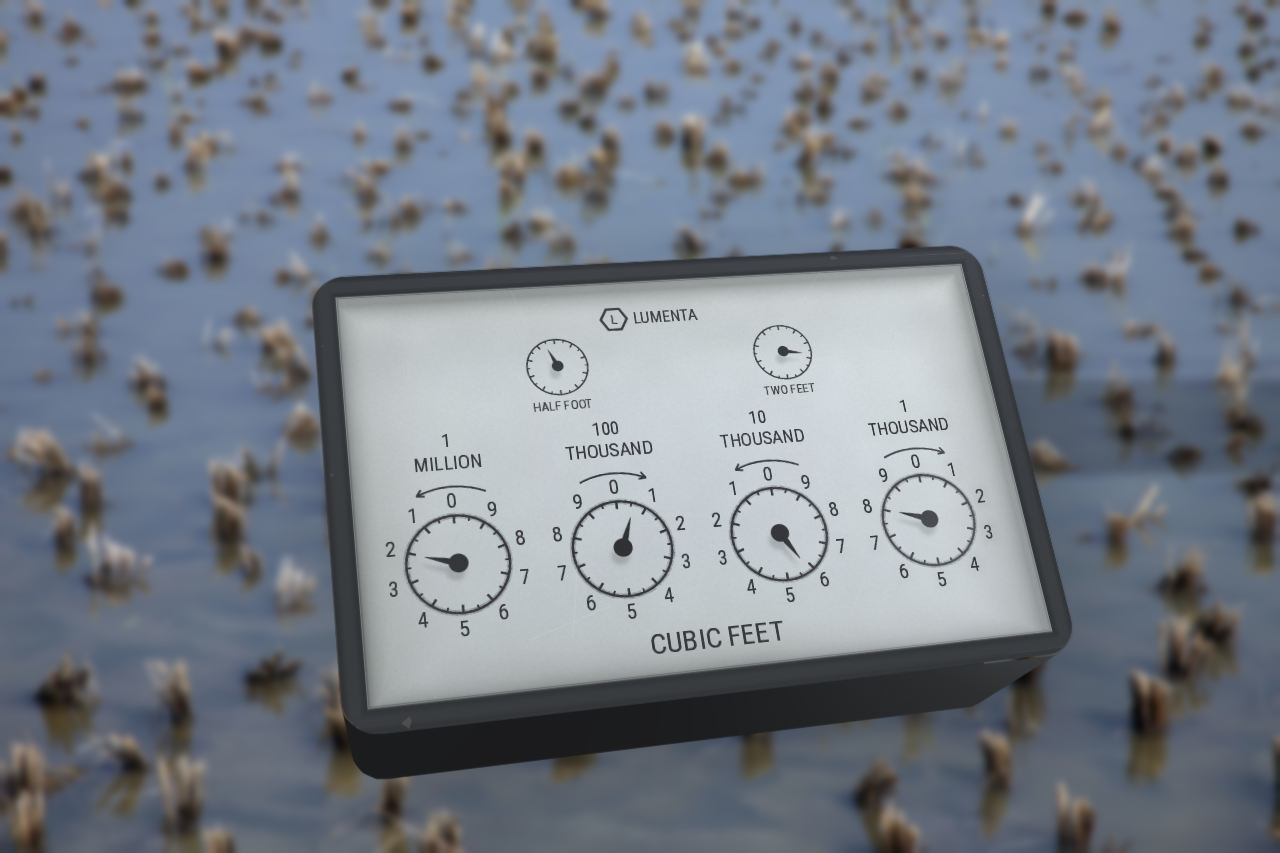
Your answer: ft³ 205800
